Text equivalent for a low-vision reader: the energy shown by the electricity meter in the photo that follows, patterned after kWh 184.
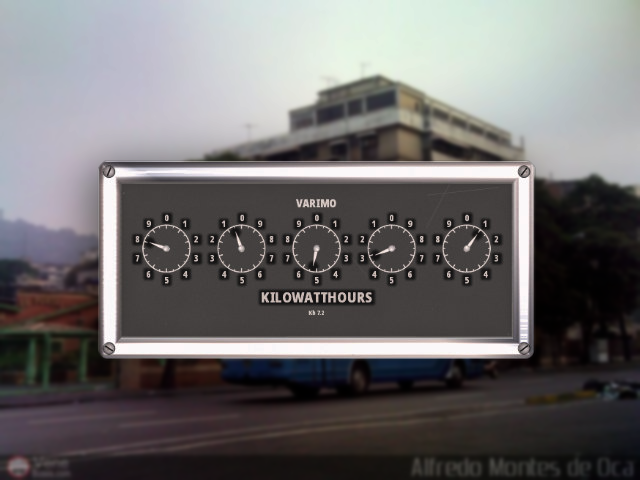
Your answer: kWh 80531
